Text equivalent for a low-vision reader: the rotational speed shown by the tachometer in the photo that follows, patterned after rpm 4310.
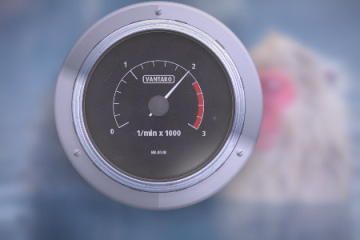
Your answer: rpm 2000
